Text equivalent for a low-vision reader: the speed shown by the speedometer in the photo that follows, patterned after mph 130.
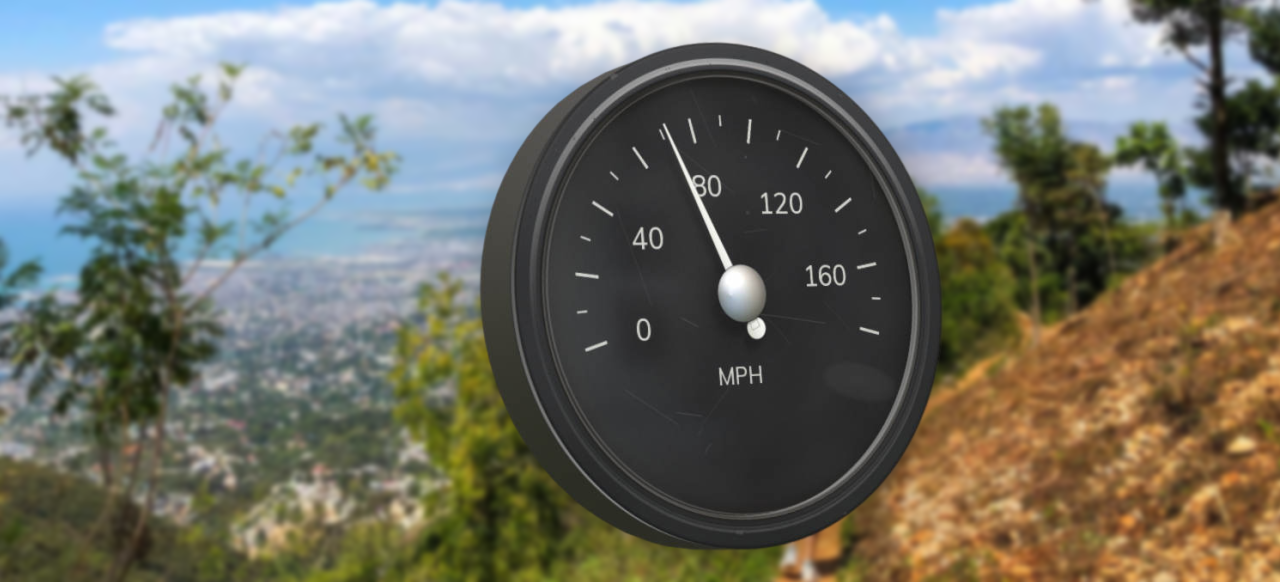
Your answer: mph 70
